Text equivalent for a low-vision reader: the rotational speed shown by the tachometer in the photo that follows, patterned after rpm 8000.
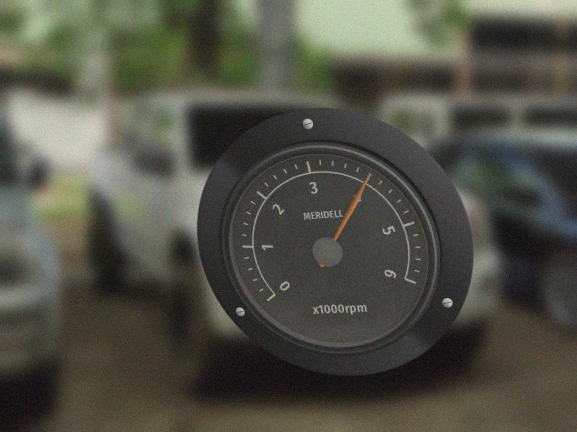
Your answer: rpm 4000
